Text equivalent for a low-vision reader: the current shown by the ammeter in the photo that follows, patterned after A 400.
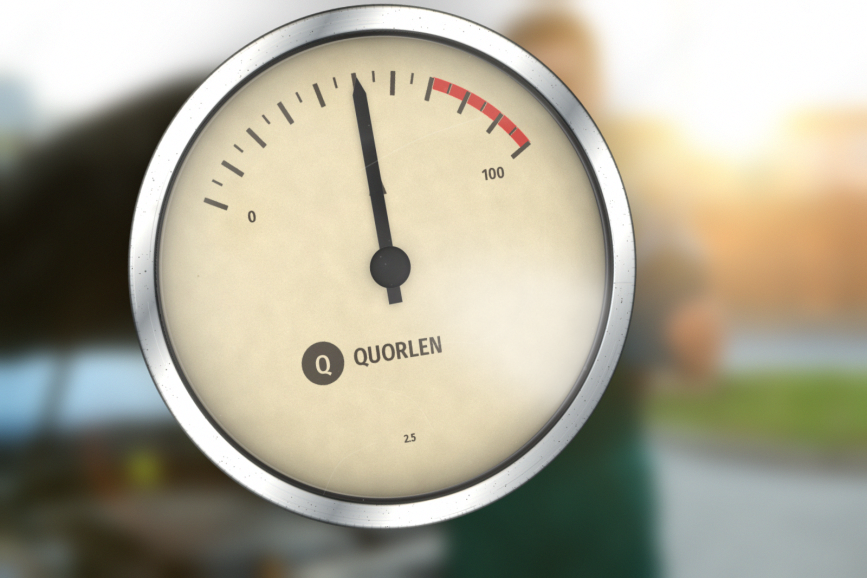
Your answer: A 50
